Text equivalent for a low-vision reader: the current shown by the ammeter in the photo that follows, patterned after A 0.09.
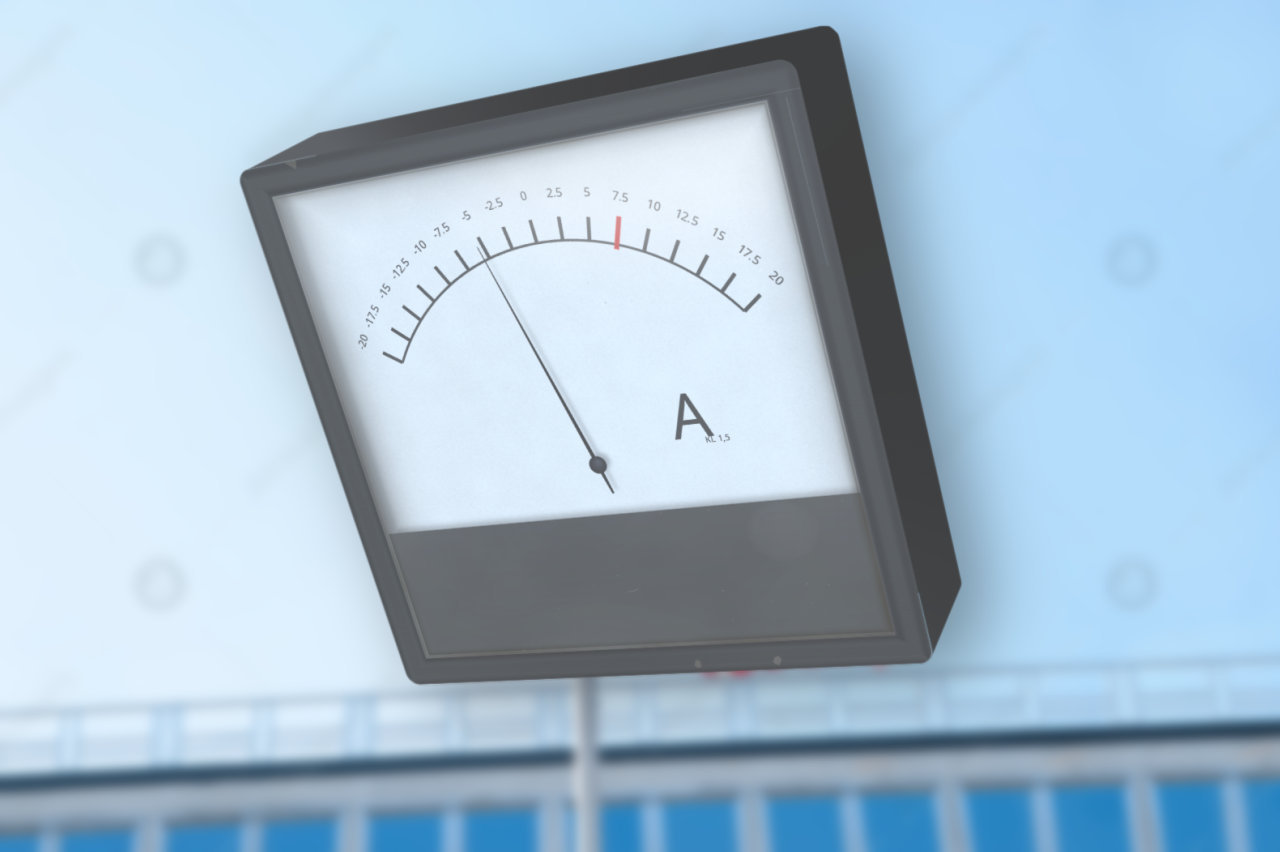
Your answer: A -5
